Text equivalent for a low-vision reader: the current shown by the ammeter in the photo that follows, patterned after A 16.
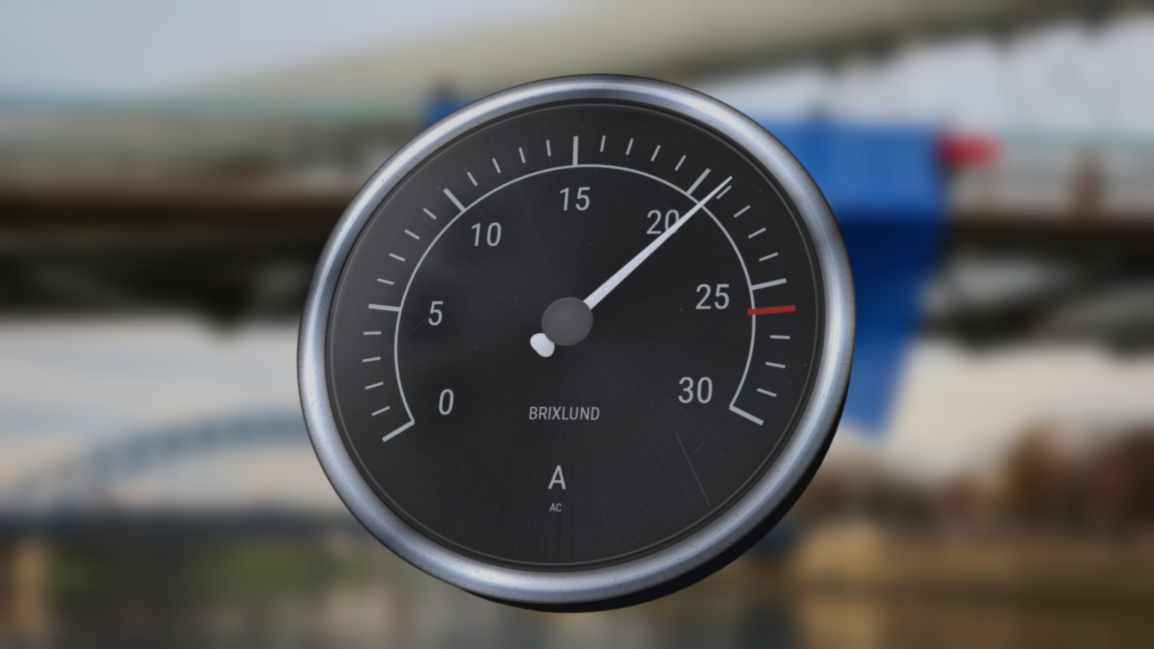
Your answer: A 21
